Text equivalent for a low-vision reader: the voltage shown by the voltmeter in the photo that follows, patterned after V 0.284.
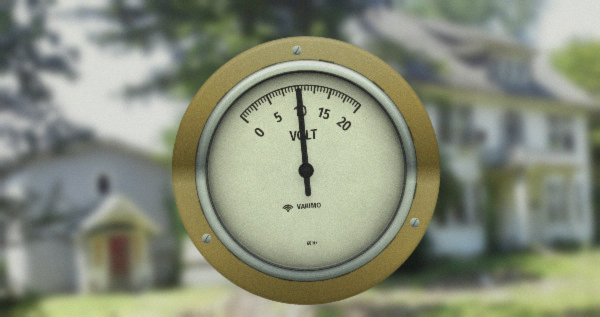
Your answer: V 10
